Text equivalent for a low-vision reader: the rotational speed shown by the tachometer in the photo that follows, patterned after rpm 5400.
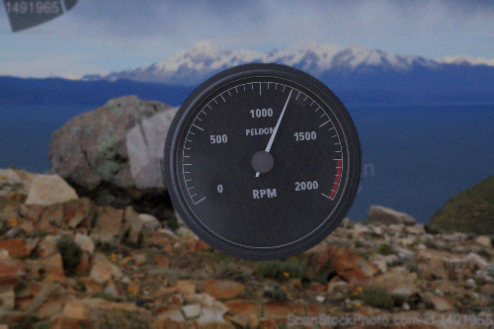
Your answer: rpm 1200
